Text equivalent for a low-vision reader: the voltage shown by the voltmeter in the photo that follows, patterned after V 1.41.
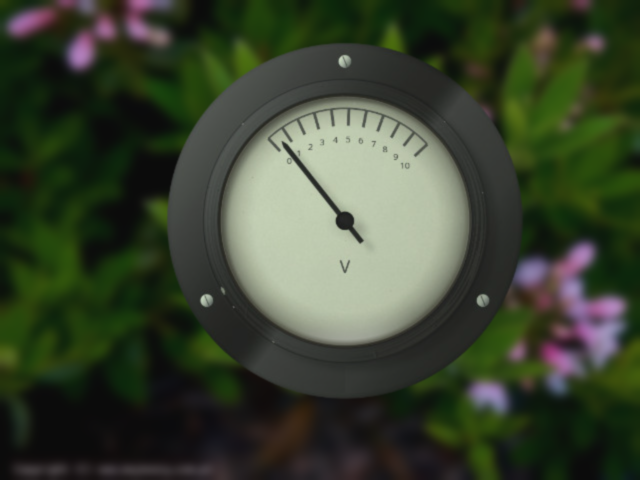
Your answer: V 0.5
